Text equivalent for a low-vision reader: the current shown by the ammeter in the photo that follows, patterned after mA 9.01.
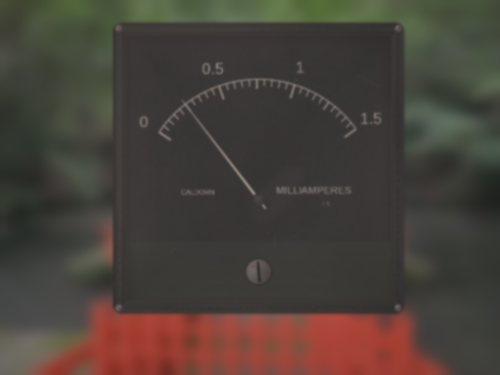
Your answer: mA 0.25
